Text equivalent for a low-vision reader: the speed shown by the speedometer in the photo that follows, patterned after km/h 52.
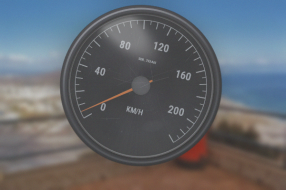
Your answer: km/h 5
